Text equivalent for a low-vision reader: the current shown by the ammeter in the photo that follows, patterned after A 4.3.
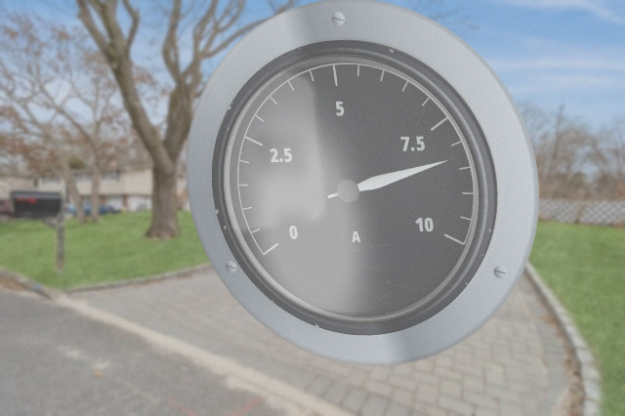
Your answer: A 8.25
